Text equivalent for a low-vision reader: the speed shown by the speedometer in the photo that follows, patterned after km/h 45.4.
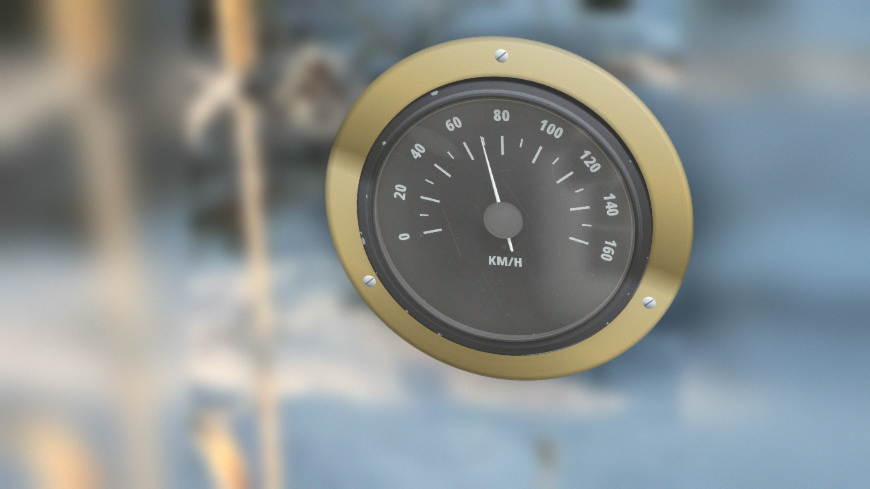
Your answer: km/h 70
